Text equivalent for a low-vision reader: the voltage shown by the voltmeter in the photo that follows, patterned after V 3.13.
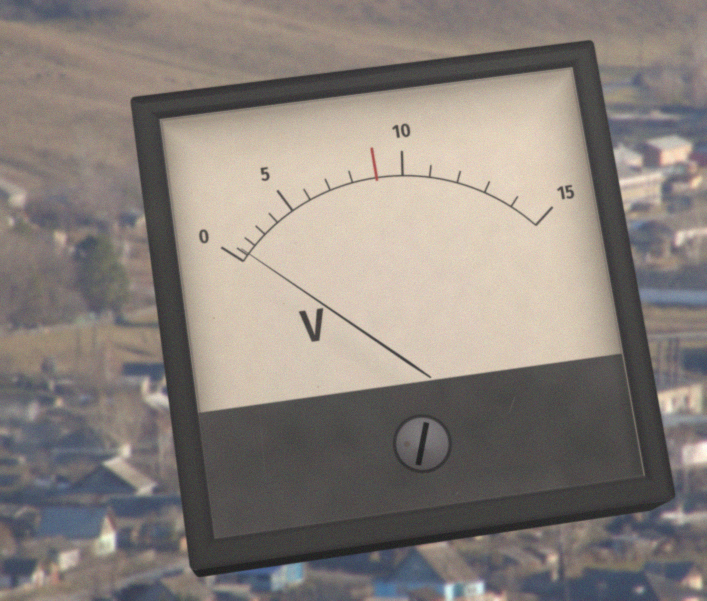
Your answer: V 1
